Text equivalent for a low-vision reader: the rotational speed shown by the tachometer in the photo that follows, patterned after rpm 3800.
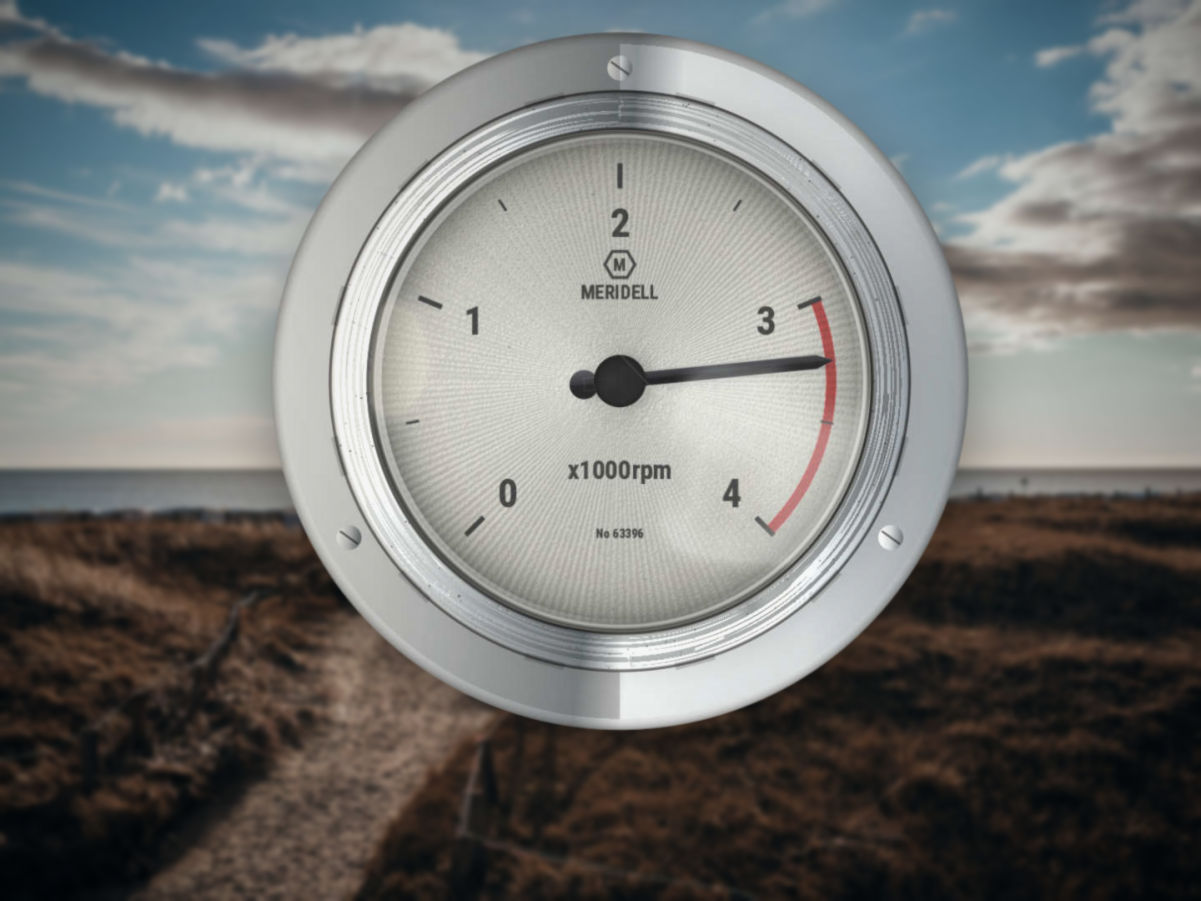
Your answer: rpm 3250
